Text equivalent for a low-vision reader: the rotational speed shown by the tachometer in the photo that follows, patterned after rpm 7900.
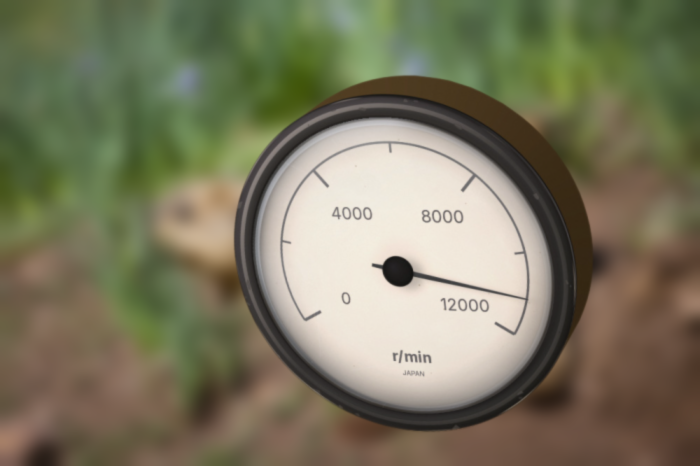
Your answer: rpm 11000
